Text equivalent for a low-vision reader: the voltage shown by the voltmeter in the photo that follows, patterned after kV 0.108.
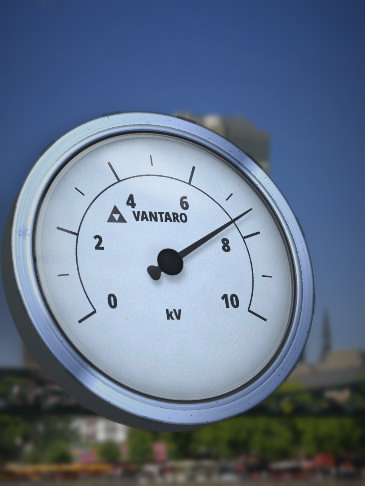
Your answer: kV 7.5
